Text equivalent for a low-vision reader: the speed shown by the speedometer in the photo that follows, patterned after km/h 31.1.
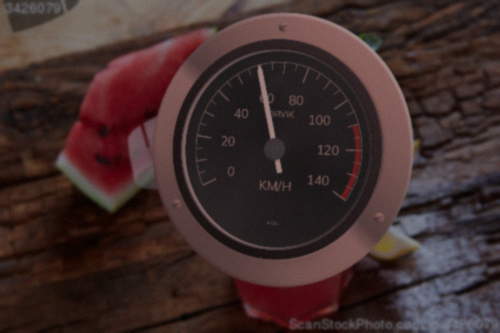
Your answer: km/h 60
